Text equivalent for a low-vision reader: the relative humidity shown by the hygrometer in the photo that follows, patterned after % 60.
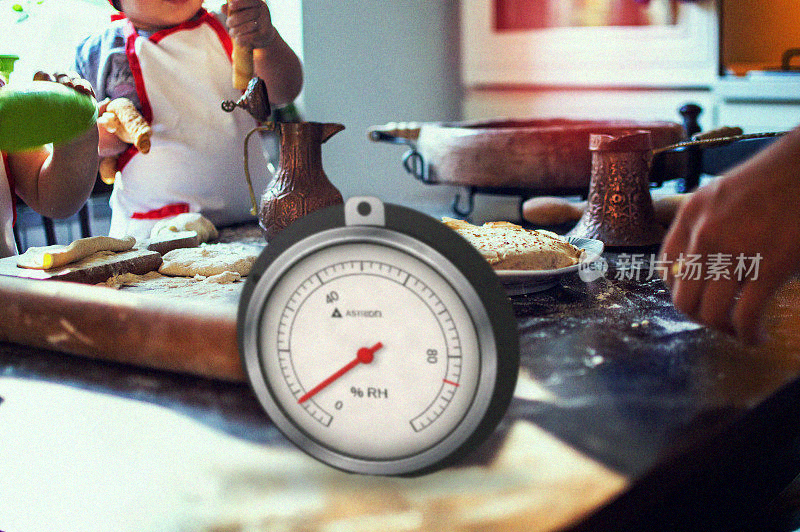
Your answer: % 8
